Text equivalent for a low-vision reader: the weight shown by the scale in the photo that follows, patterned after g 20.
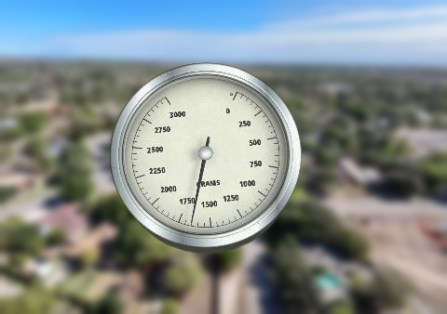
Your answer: g 1650
